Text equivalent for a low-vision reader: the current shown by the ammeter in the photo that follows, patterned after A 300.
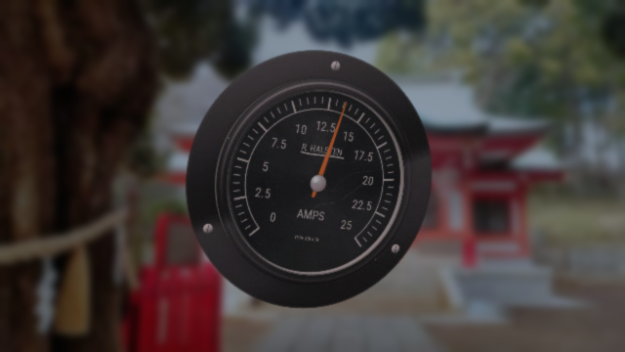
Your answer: A 13.5
